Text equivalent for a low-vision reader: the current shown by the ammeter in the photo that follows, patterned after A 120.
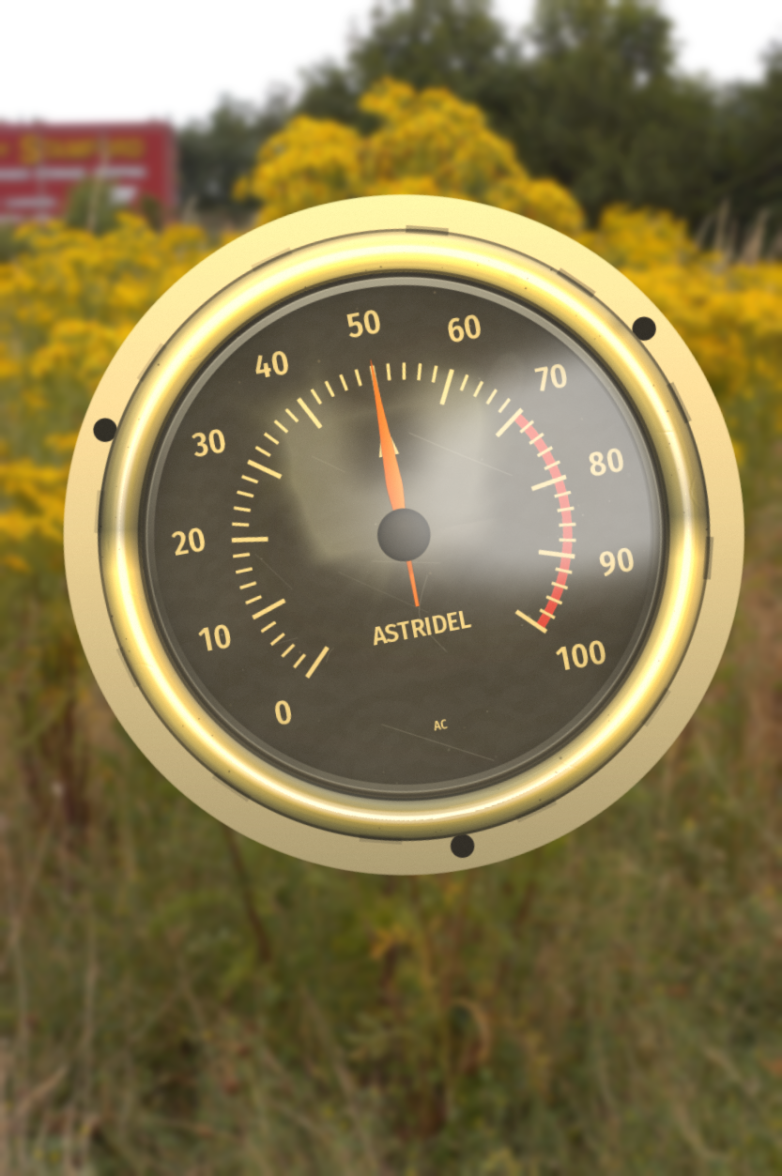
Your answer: A 50
